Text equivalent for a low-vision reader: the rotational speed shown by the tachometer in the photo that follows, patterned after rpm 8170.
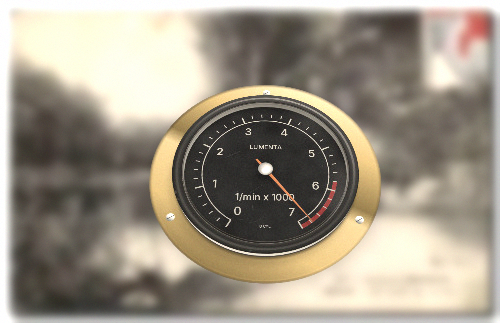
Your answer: rpm 6800
